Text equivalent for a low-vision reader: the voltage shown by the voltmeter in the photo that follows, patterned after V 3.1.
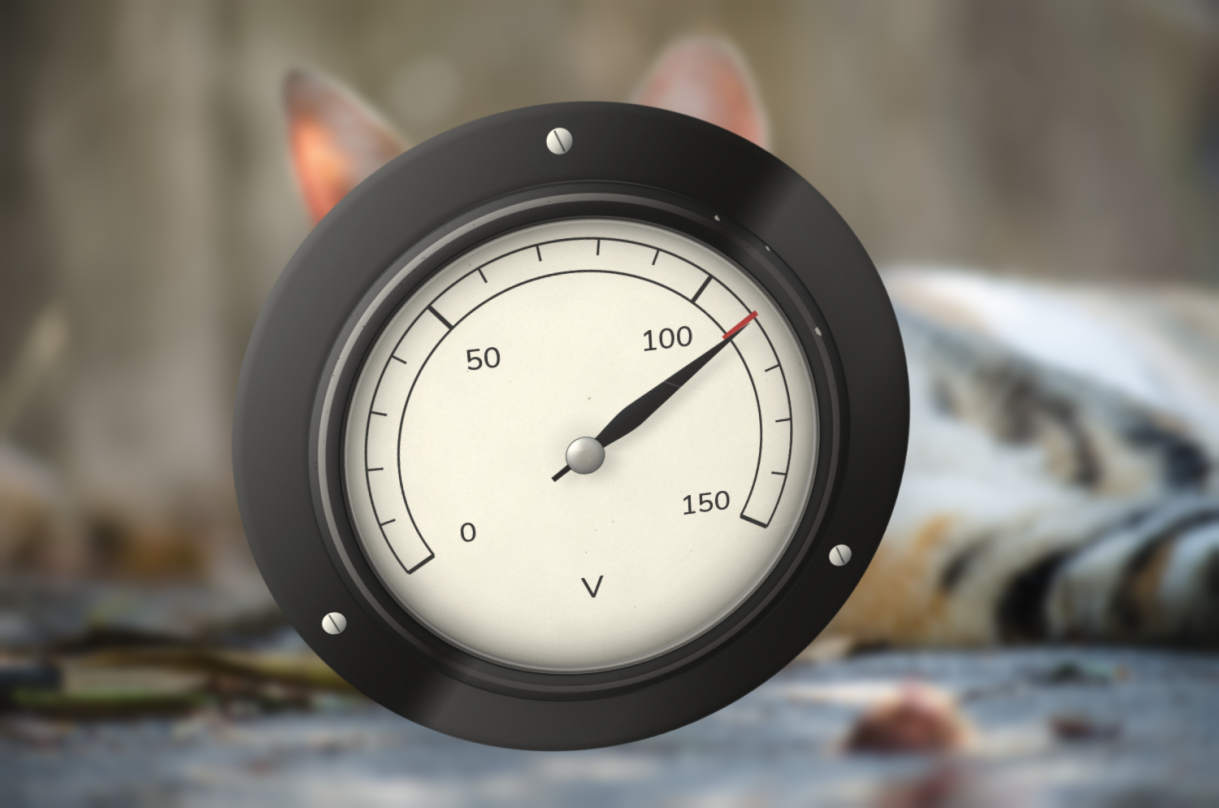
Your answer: V 110
